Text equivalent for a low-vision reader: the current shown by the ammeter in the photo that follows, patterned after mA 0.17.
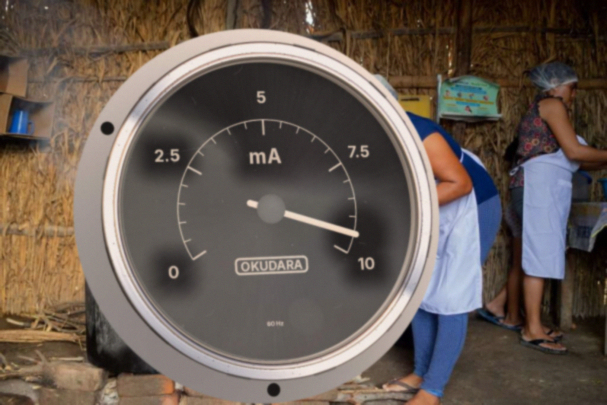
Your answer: mA 9.5
